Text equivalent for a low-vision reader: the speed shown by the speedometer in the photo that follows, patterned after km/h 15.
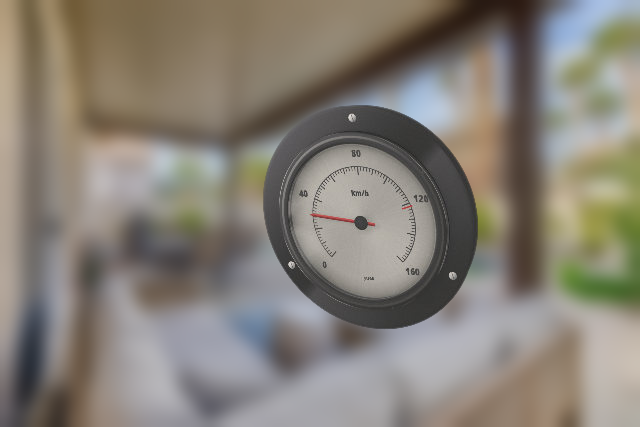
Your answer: km/h 30
